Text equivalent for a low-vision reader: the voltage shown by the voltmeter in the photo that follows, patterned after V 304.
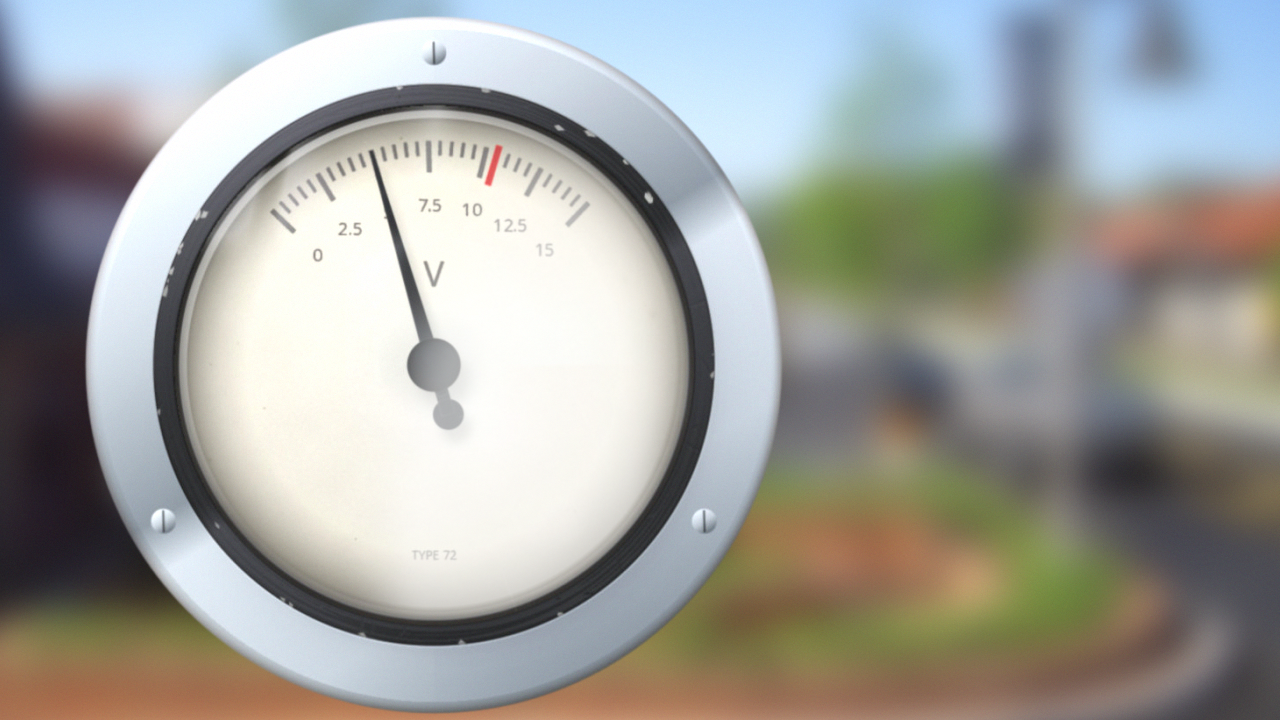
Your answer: V 5
